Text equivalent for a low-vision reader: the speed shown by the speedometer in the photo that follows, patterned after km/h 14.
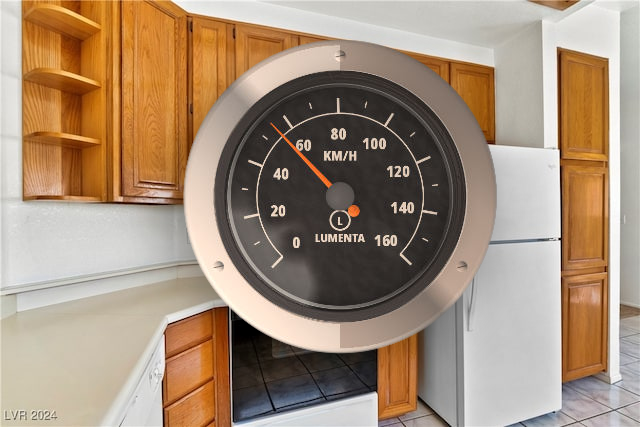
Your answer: km/h 55
